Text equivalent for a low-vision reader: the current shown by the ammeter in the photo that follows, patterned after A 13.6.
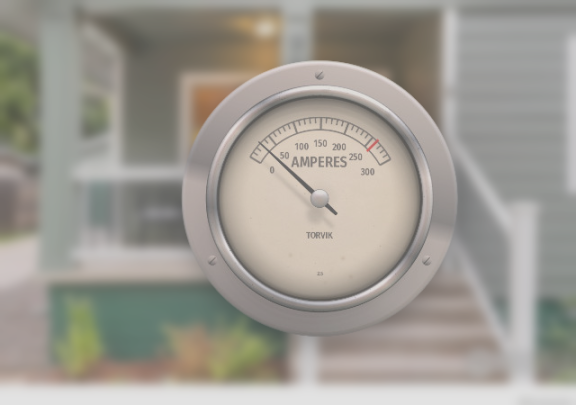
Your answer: A 30
